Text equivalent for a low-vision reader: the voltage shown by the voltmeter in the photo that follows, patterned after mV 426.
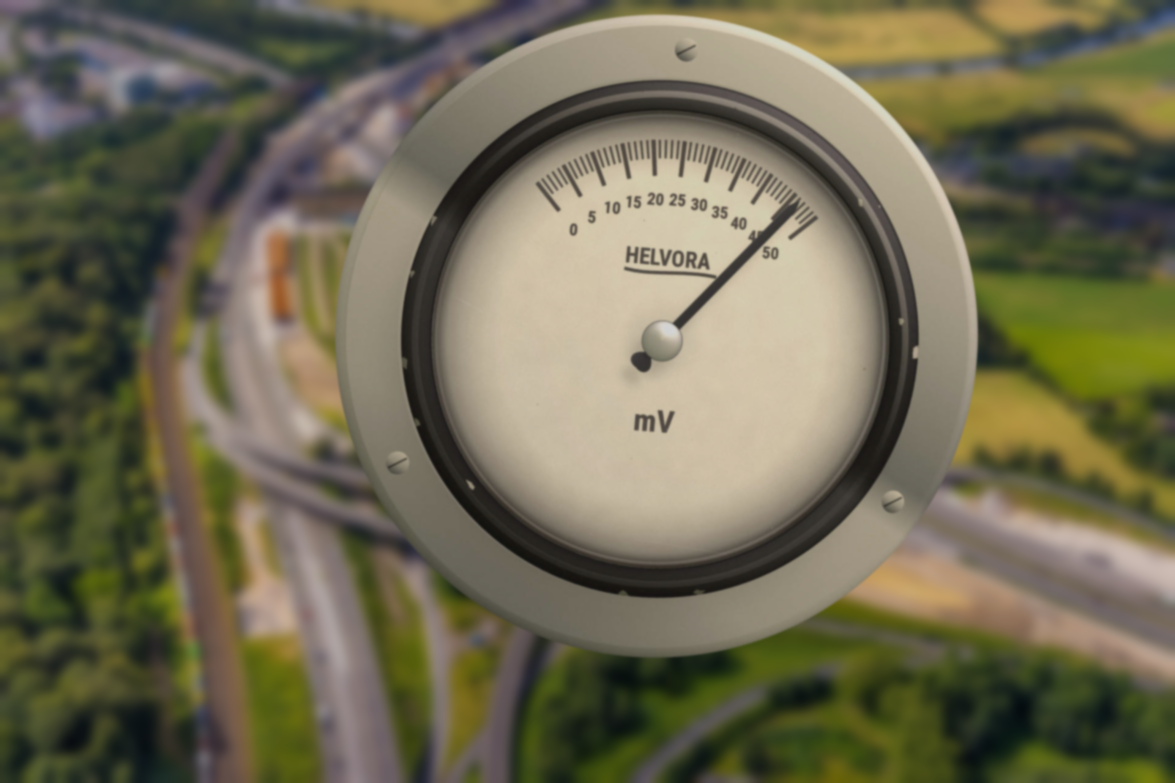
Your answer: mV 46
